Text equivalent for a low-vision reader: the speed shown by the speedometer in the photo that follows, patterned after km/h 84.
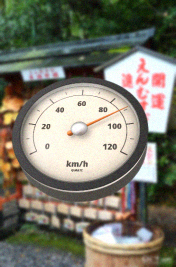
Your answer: km/h 90
